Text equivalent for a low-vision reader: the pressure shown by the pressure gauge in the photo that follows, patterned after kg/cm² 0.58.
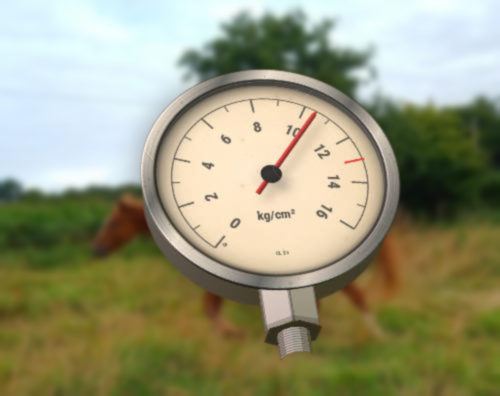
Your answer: kg/cm² 10.5
